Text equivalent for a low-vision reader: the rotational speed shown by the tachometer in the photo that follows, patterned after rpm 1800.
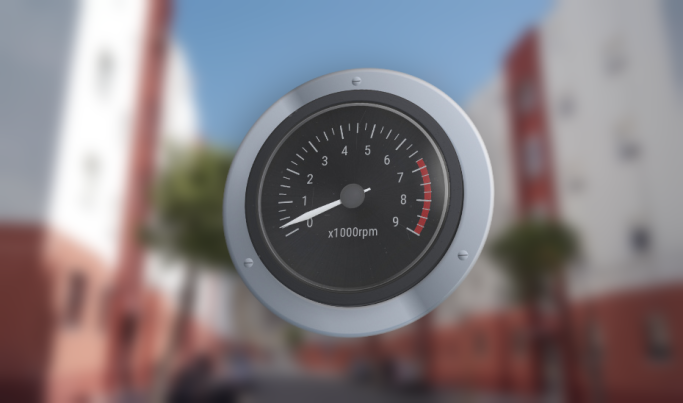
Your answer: rpm 250
